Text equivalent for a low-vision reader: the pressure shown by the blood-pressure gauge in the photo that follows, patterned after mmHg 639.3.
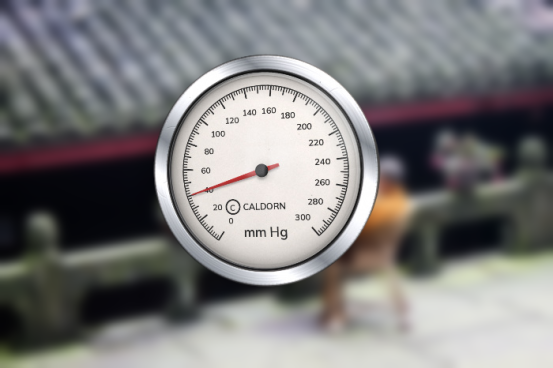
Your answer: mmHg 40
